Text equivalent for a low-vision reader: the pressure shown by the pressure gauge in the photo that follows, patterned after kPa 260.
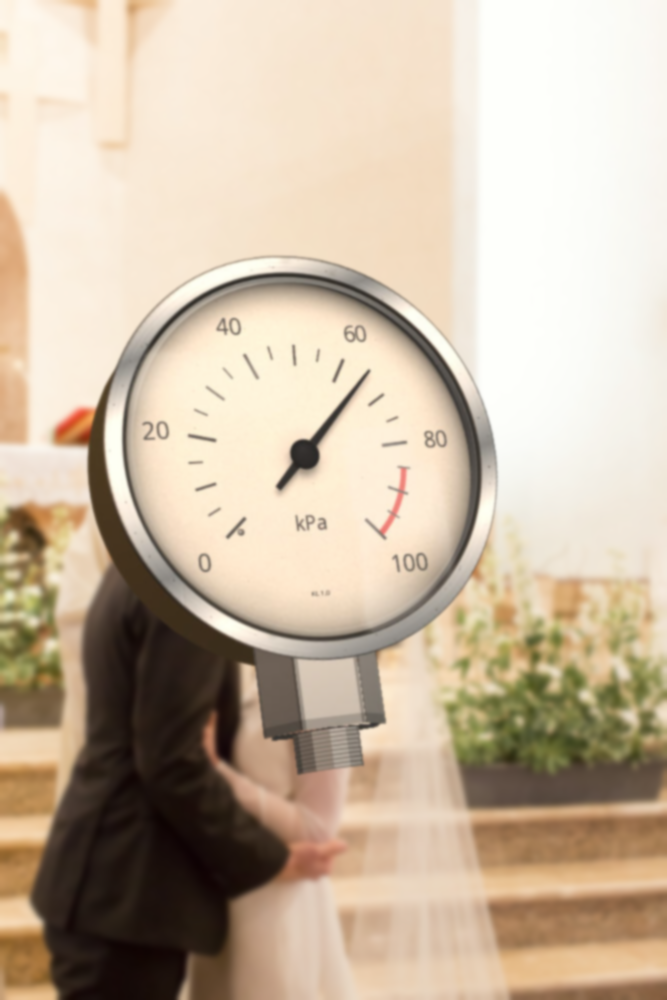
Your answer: kPa 65
